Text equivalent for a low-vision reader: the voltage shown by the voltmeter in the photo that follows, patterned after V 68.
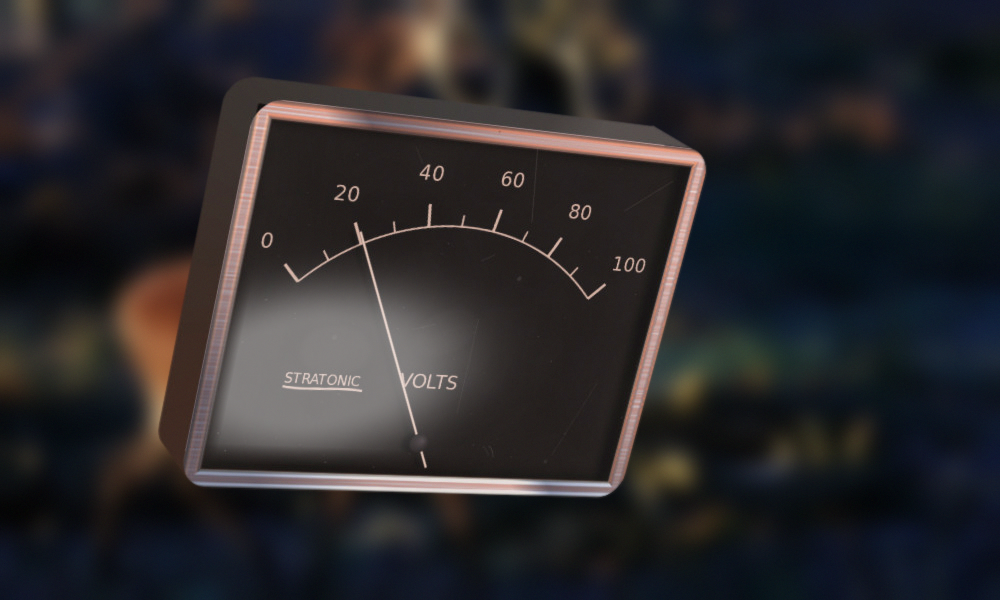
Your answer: V 20
